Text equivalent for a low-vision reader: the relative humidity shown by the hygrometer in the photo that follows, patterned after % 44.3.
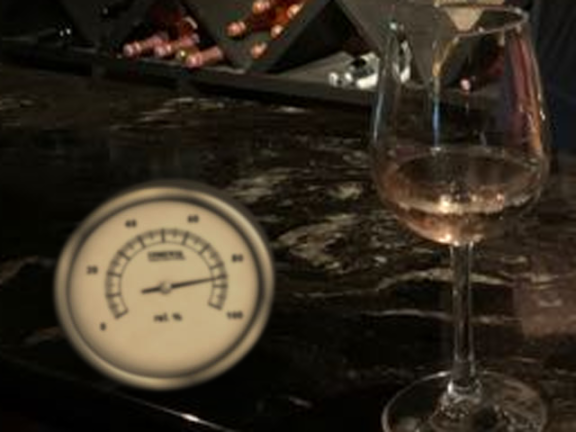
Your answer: % 85
